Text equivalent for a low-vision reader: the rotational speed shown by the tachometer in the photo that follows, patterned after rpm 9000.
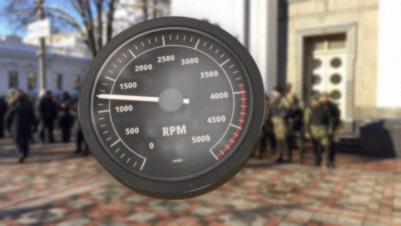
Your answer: rpm 1200
